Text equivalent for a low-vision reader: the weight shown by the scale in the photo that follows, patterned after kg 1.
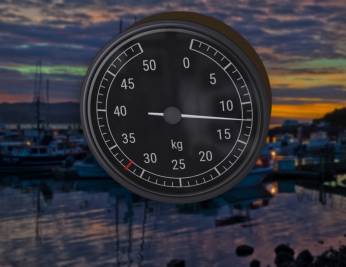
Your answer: kg 12
